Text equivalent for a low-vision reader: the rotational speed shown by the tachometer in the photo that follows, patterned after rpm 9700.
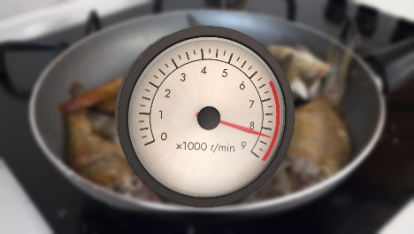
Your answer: rpm 8250
